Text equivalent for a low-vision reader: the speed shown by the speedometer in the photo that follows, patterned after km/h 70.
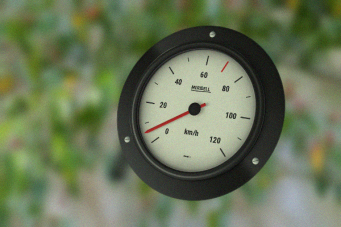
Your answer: km/h 5
